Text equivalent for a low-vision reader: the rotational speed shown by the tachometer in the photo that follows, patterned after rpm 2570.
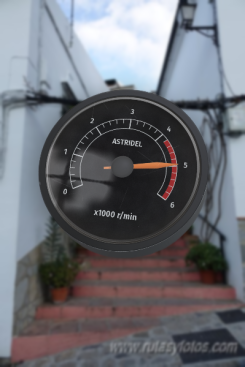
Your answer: rpm 5000
